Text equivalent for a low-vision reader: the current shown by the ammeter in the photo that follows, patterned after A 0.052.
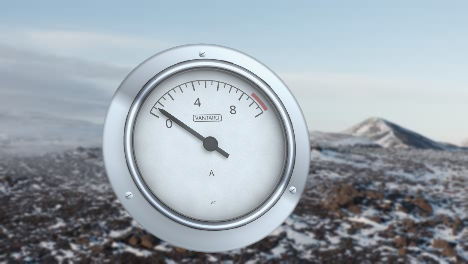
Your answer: A 0.5
